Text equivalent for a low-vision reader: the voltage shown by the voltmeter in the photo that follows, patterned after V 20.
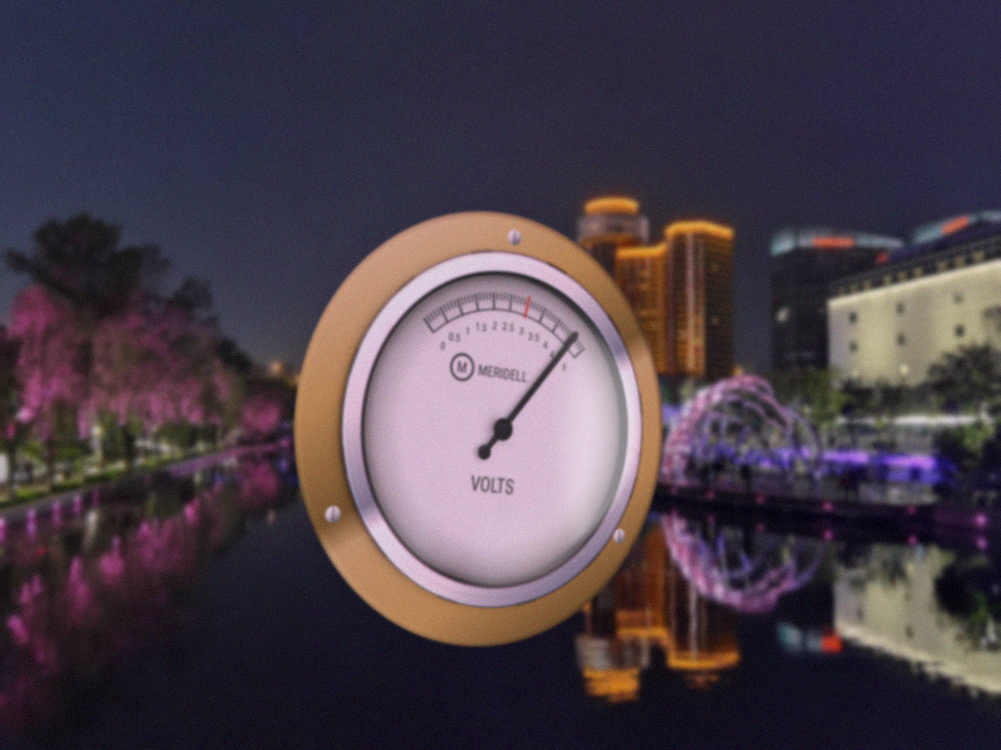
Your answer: V 4.5
